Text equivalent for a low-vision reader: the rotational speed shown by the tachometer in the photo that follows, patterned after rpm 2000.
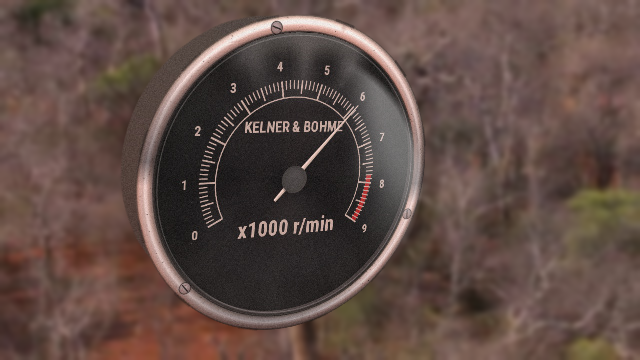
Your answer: rpm 6000
